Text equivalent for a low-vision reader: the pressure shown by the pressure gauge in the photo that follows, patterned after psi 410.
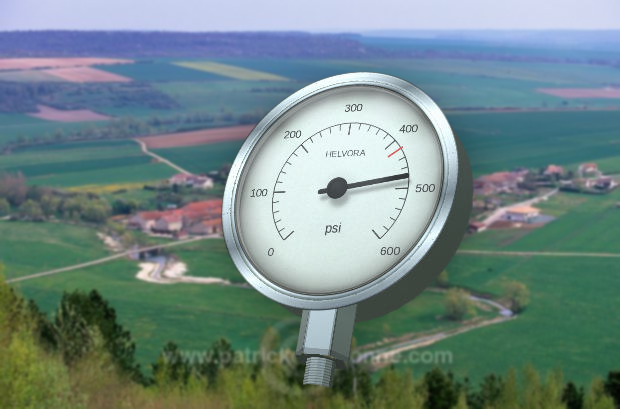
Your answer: psi 480
